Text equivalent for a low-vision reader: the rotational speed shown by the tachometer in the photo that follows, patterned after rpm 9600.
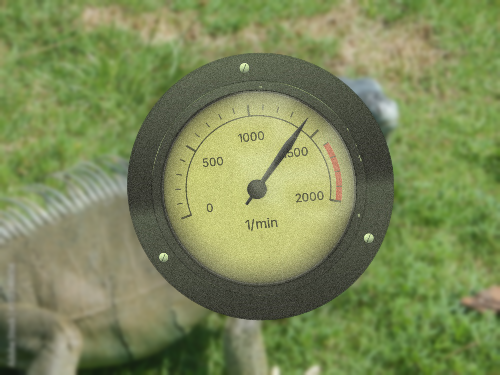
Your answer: rpm 1400
